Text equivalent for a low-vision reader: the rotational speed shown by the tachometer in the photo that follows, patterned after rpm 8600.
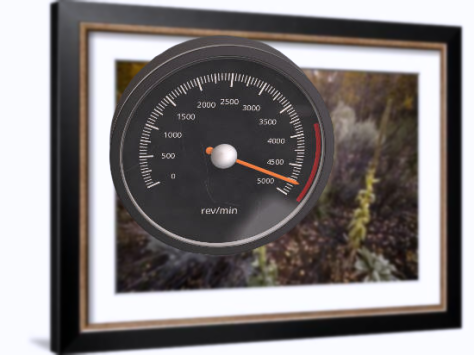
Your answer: rpm 4750
